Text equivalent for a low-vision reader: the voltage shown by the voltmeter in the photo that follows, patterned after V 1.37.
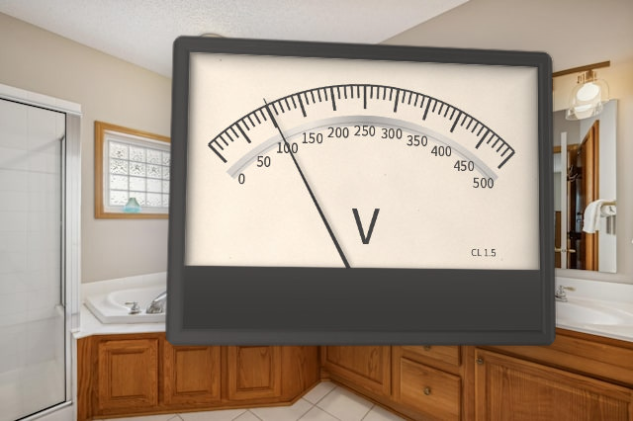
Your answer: V 100
